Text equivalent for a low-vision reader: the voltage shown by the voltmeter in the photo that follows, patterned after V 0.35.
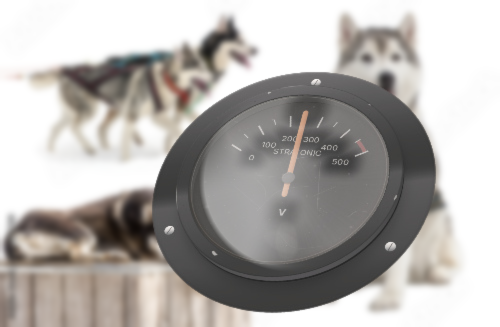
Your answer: V 250
